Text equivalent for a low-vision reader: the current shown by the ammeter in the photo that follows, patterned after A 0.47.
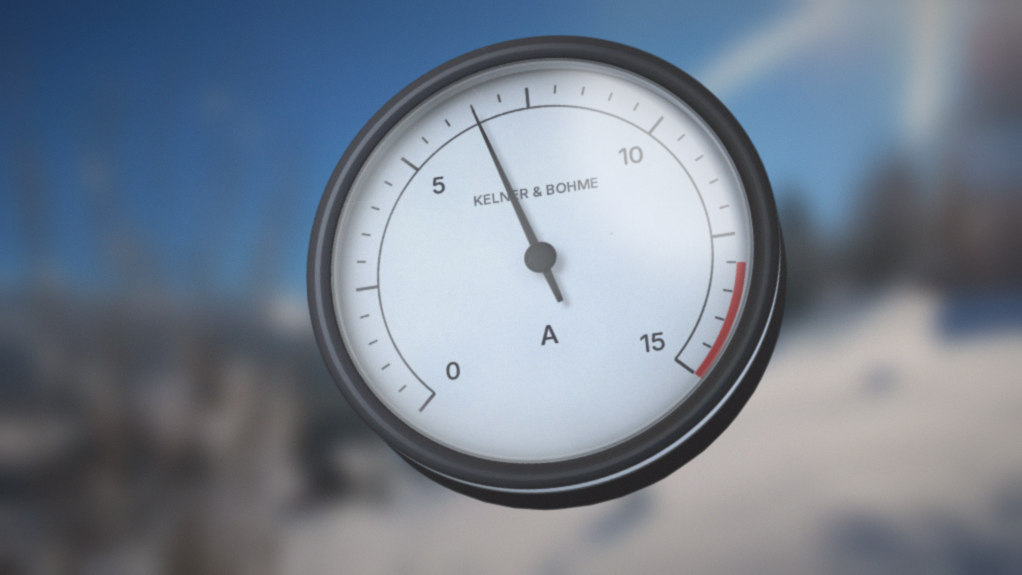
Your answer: A 6.5
